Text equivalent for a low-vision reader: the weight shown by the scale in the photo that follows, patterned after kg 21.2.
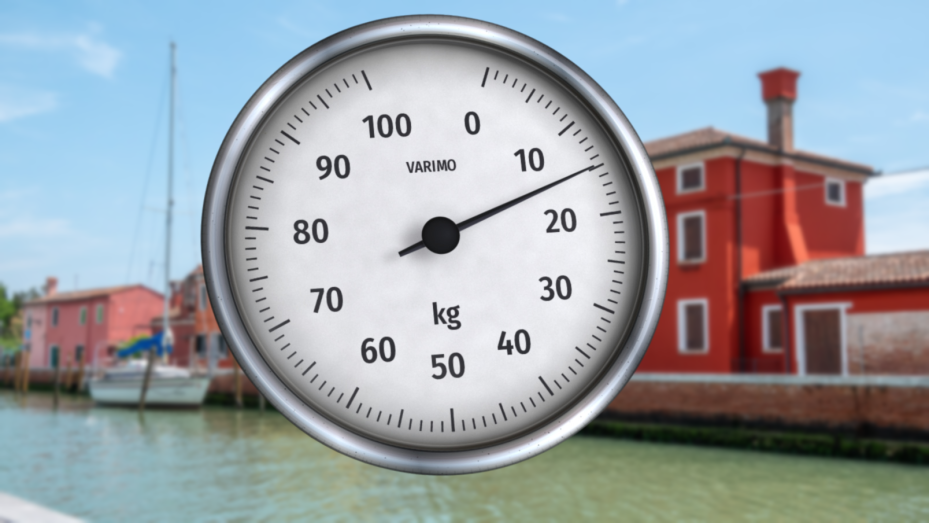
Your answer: kg 15
